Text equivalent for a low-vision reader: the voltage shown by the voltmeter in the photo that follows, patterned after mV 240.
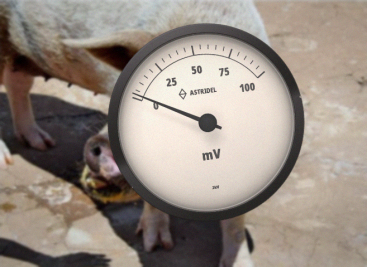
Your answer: mV 2.5
